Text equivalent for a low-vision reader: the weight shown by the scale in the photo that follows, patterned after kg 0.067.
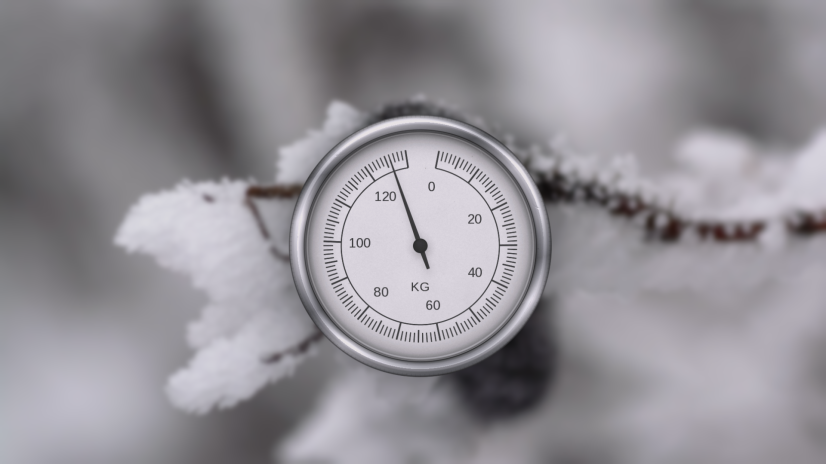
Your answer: kg 126
